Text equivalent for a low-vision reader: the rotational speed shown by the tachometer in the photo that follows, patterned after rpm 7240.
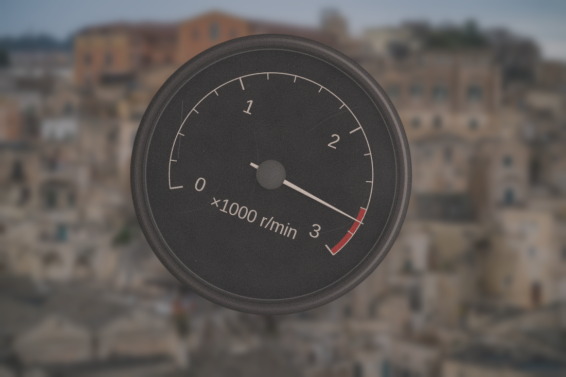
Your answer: rpm 2700
